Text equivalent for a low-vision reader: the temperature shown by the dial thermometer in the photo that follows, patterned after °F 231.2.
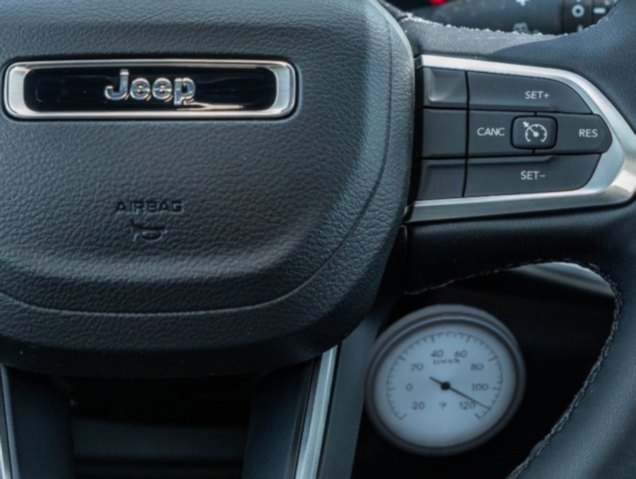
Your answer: °F 112
